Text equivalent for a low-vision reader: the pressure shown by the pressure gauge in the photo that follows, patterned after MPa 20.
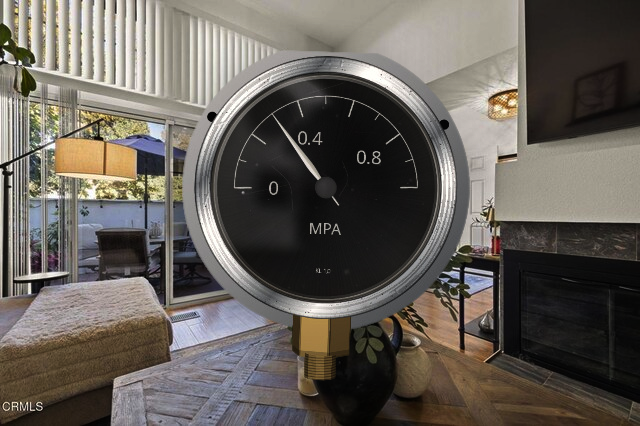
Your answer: MPa 0.3
